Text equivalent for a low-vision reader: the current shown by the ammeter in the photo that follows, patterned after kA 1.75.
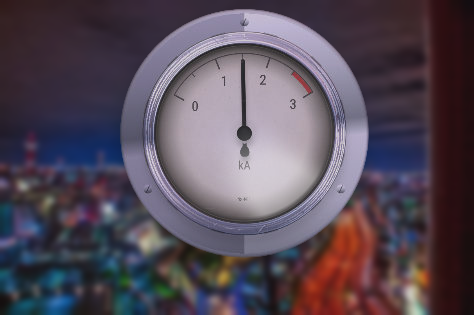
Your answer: kA 1.5
